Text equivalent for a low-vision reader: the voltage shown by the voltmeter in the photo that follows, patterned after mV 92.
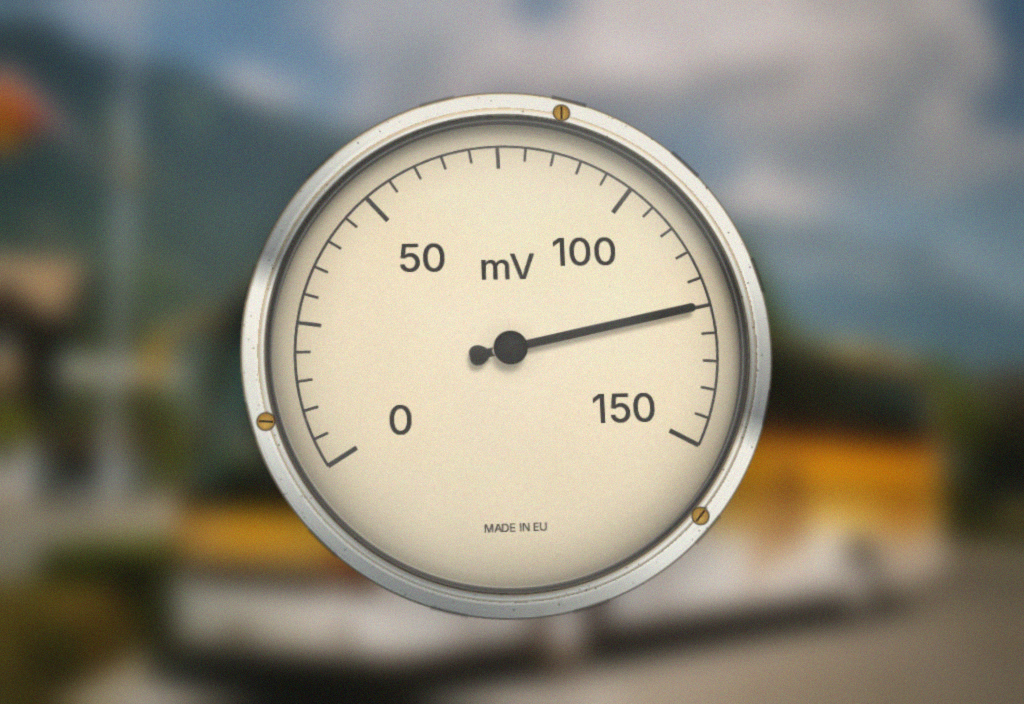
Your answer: mV 125
